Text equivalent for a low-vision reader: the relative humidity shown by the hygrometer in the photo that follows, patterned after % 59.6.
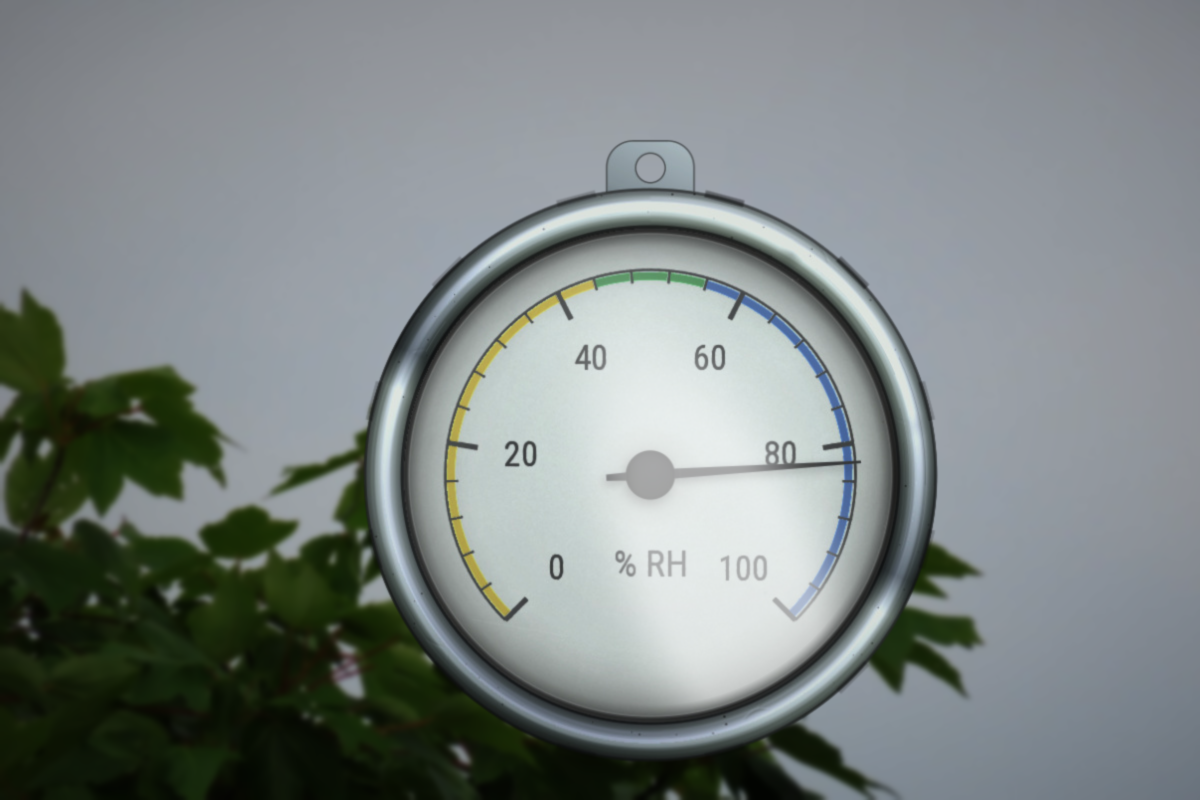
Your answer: % 82
